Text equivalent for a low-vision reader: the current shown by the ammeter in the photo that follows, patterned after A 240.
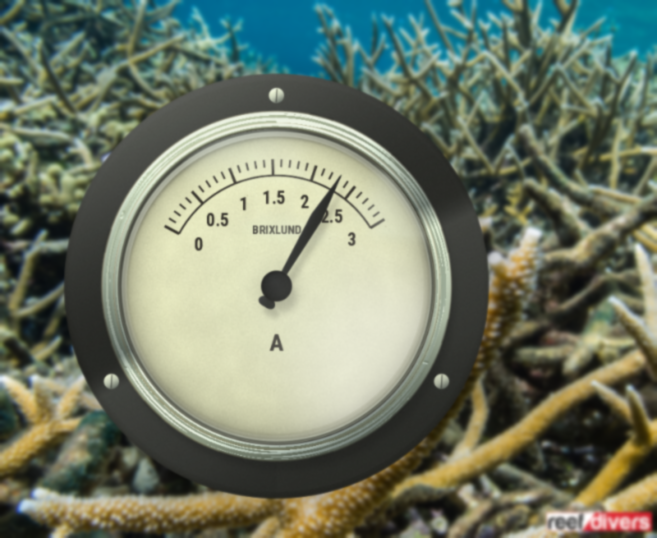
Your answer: A 2.3
